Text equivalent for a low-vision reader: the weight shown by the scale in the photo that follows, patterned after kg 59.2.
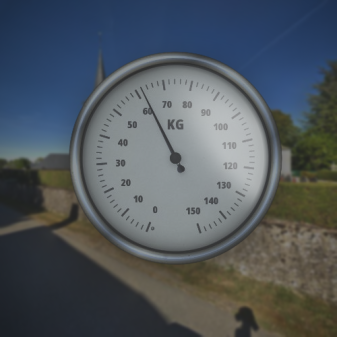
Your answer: kg 62
